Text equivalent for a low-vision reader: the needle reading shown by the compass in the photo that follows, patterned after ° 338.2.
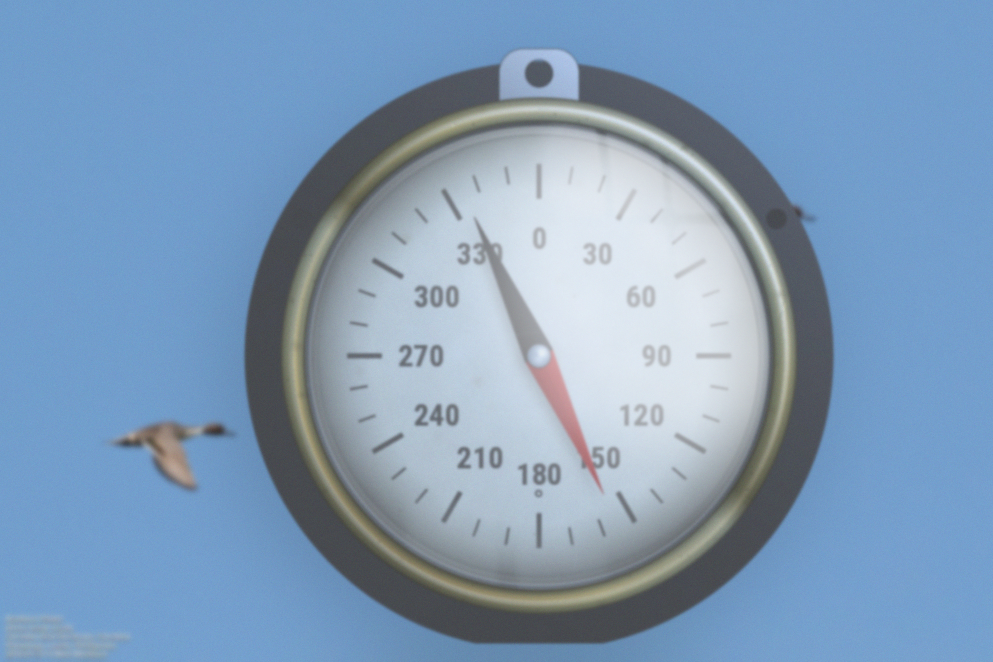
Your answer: ° 155
